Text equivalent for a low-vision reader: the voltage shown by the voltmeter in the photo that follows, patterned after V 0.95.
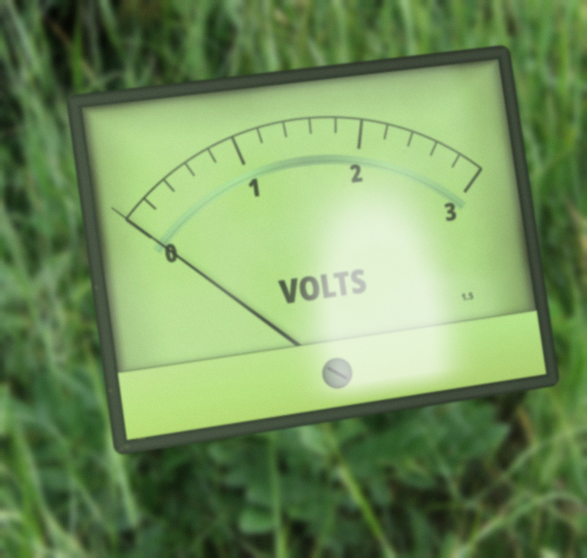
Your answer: V 0
